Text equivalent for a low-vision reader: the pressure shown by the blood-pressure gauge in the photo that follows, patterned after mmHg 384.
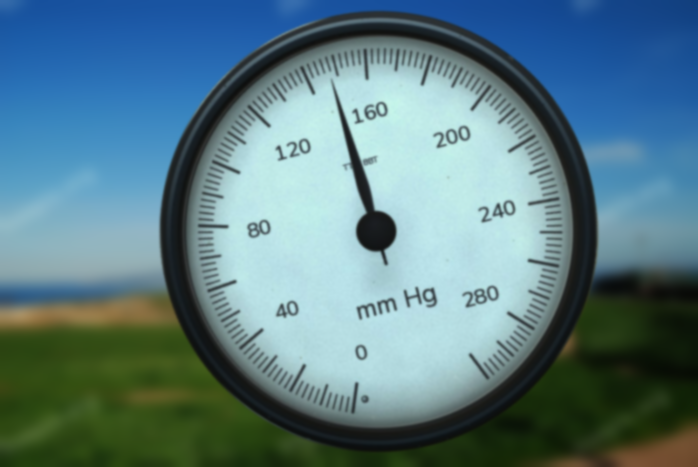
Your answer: mmHg 148
